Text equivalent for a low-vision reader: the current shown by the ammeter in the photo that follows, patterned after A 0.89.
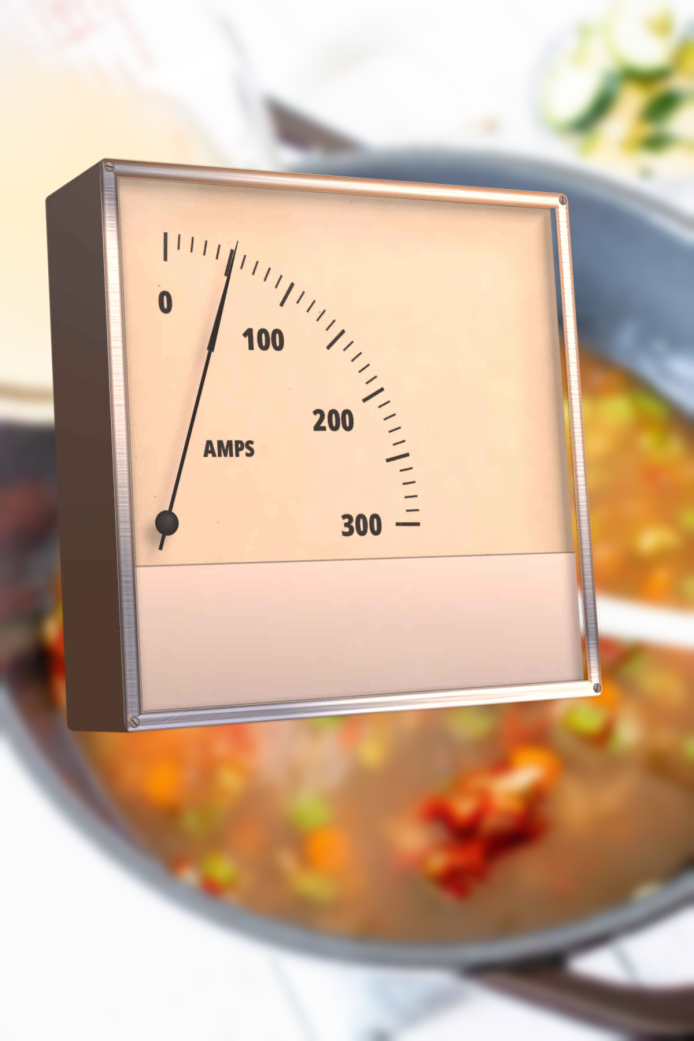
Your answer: A 50
